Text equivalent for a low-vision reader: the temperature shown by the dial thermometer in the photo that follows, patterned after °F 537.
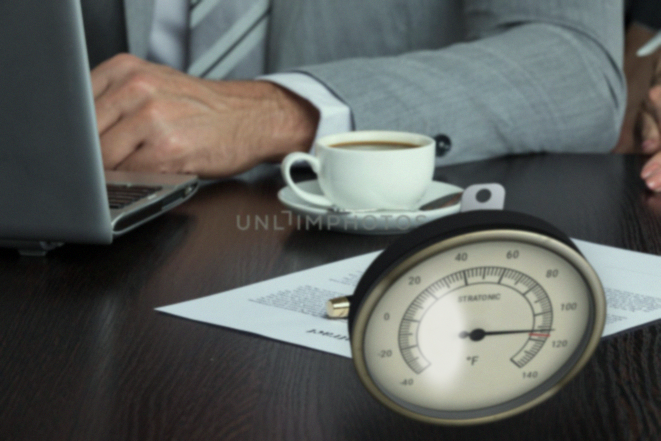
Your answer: °F 110
